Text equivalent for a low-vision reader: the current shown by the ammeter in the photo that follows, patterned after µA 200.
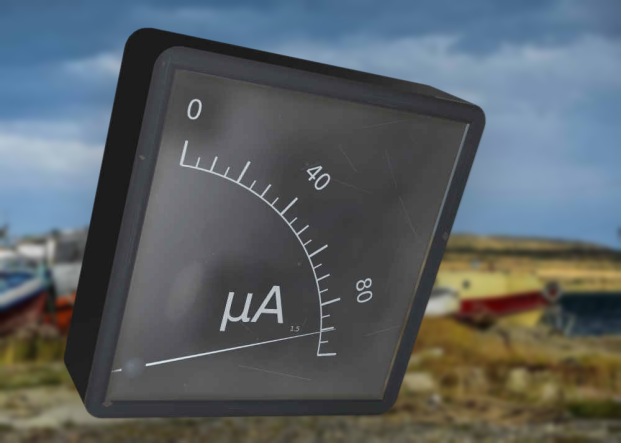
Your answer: µA 90
